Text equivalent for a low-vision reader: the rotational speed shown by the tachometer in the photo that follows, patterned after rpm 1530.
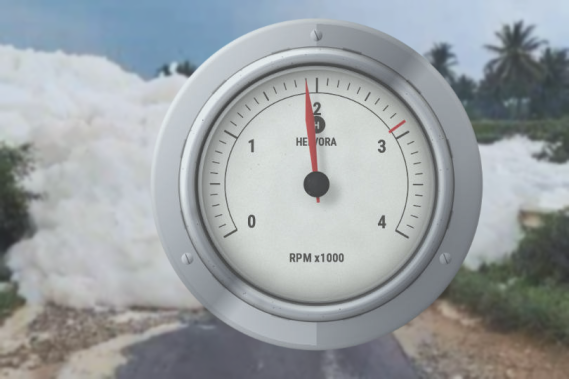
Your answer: rpm 1900
